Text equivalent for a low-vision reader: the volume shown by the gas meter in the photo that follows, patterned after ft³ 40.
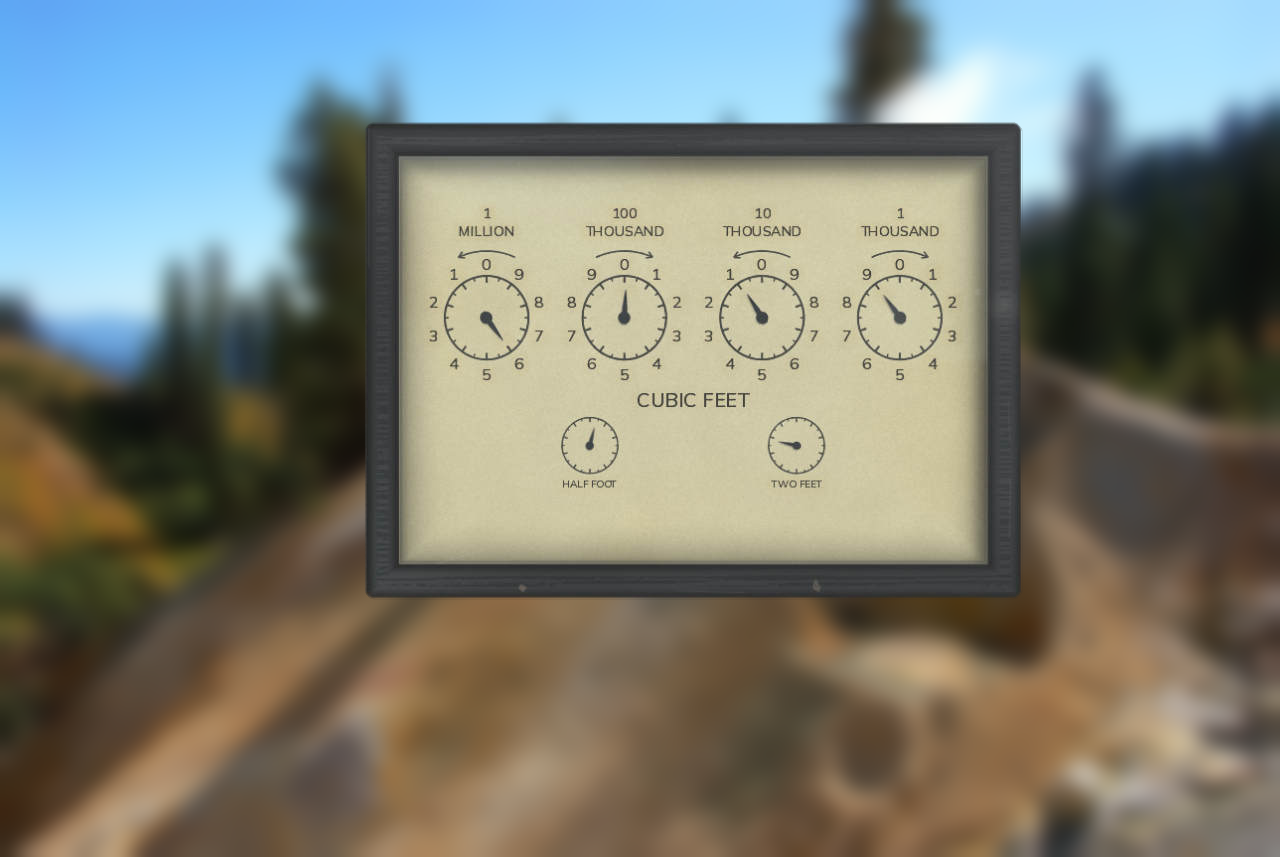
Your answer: ft³ 600900
